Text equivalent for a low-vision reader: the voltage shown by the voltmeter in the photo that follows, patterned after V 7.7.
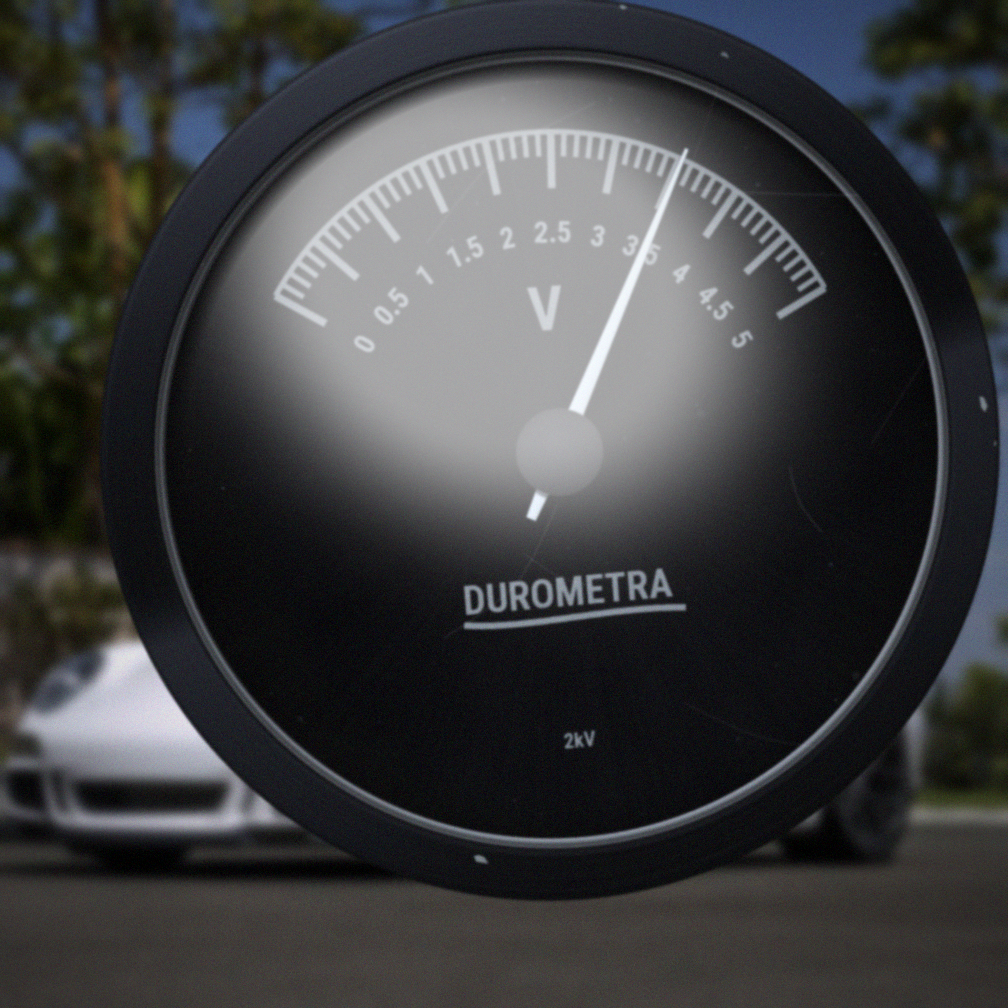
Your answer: V 3.5
